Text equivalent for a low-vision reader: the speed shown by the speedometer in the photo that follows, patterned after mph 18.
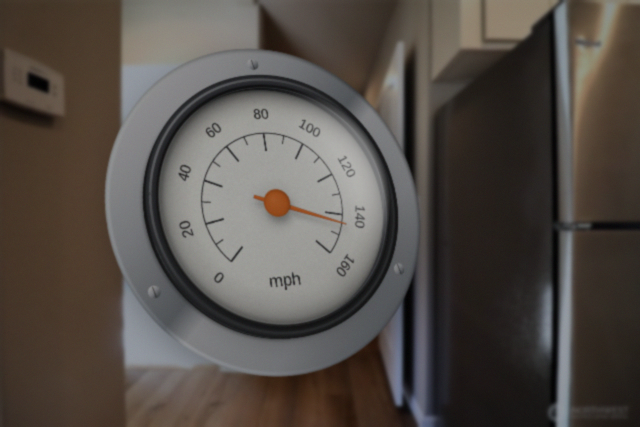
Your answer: mph 145
